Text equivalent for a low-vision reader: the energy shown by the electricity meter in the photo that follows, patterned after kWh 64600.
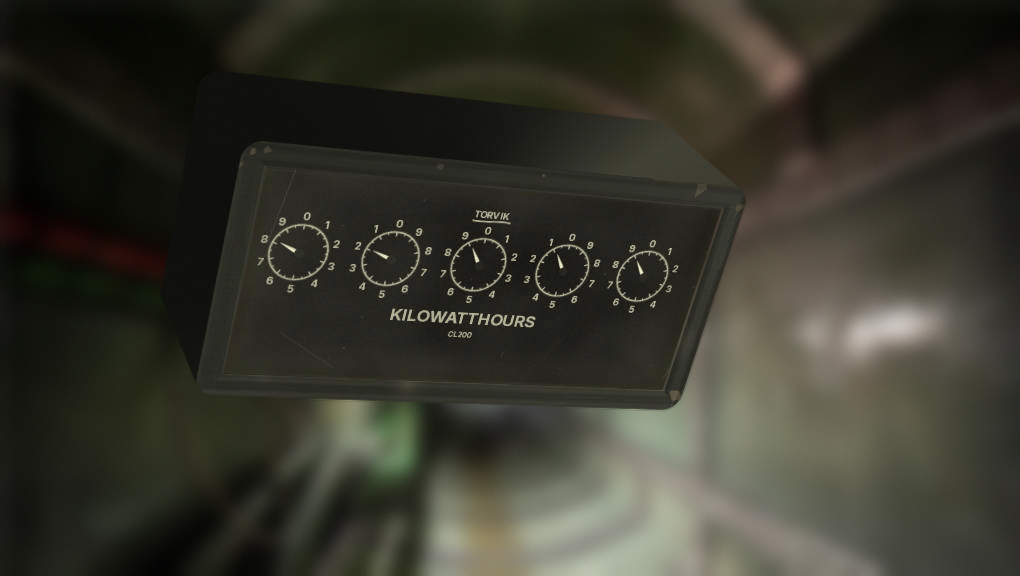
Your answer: kWh 81909
